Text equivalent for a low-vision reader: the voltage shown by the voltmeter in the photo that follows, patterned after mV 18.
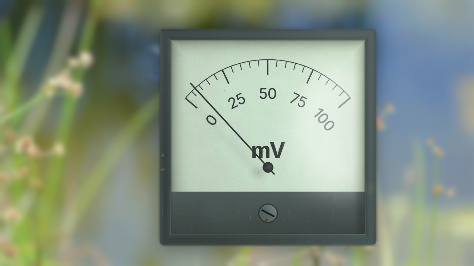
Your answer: mV 7.5
